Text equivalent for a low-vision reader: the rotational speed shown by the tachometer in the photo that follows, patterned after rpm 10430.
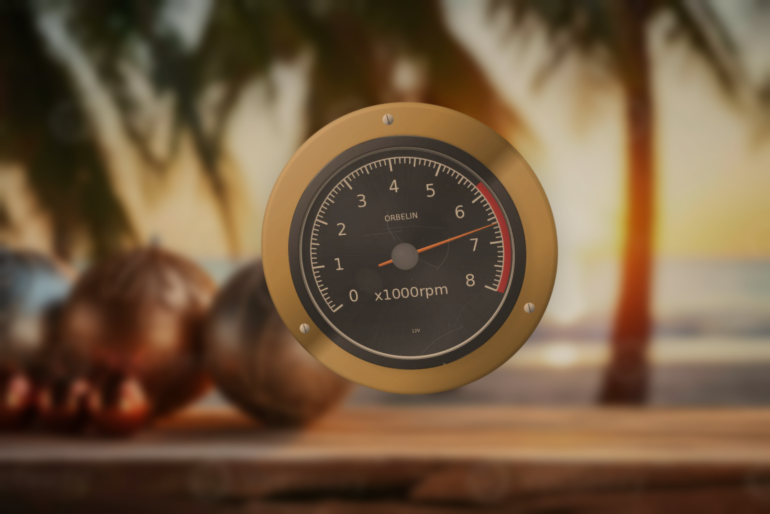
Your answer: rpm 6600
